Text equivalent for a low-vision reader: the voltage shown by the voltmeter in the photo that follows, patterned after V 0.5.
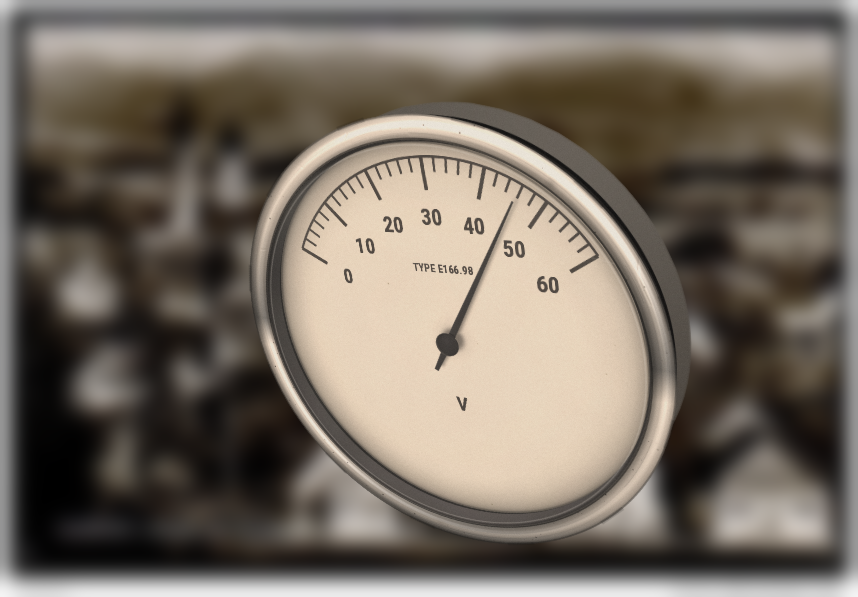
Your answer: V 46
